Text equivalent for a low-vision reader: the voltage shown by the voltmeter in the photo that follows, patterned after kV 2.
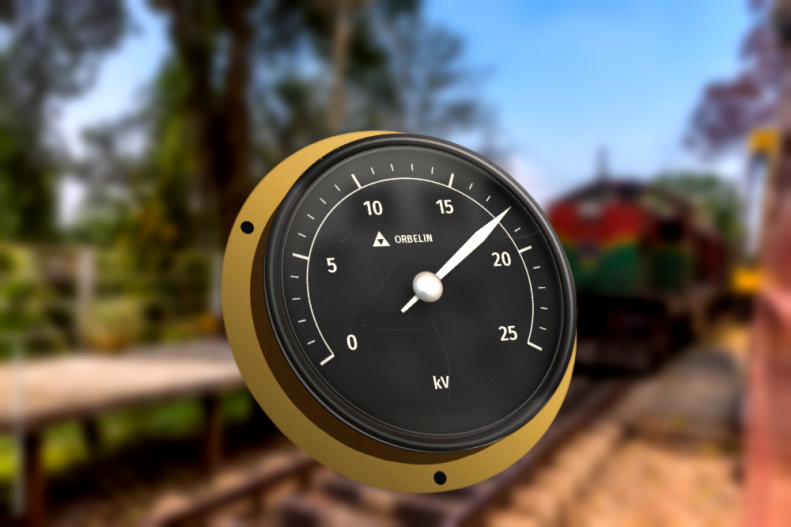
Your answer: kV 18
